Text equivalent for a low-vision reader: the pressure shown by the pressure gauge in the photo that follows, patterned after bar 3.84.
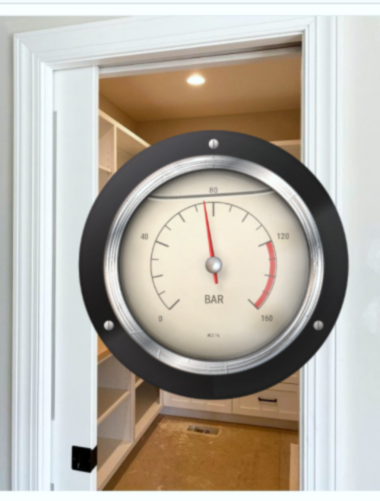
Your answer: bar 75
